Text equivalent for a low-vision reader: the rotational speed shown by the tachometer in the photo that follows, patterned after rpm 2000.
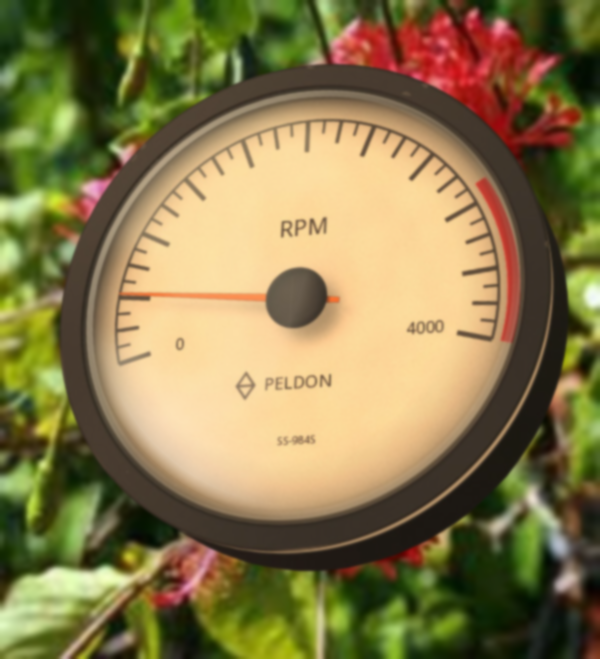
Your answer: rpm 400
